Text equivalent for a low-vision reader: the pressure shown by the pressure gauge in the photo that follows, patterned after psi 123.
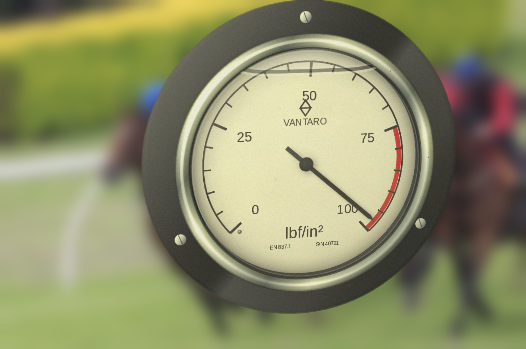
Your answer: psi 97.5
